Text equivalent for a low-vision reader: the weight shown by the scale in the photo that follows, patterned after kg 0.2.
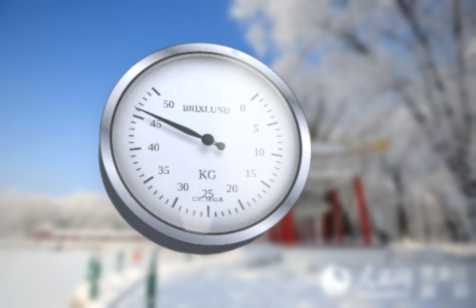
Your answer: kg 46
